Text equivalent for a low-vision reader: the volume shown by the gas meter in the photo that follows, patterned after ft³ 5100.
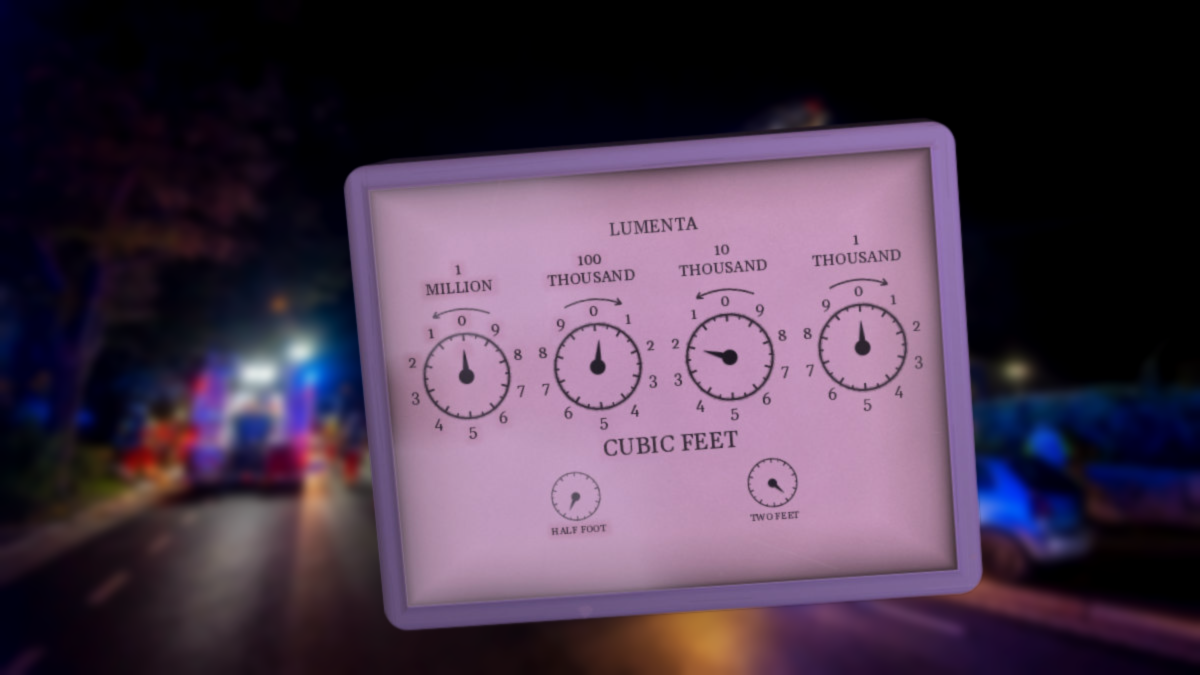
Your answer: ft³ 2000
